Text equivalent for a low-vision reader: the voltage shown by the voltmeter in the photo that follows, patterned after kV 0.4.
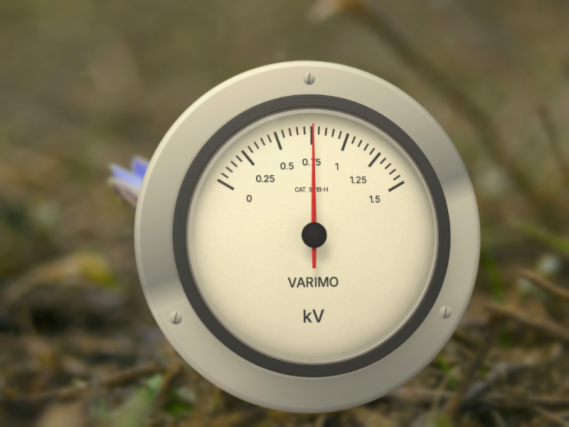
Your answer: kV 0.75
